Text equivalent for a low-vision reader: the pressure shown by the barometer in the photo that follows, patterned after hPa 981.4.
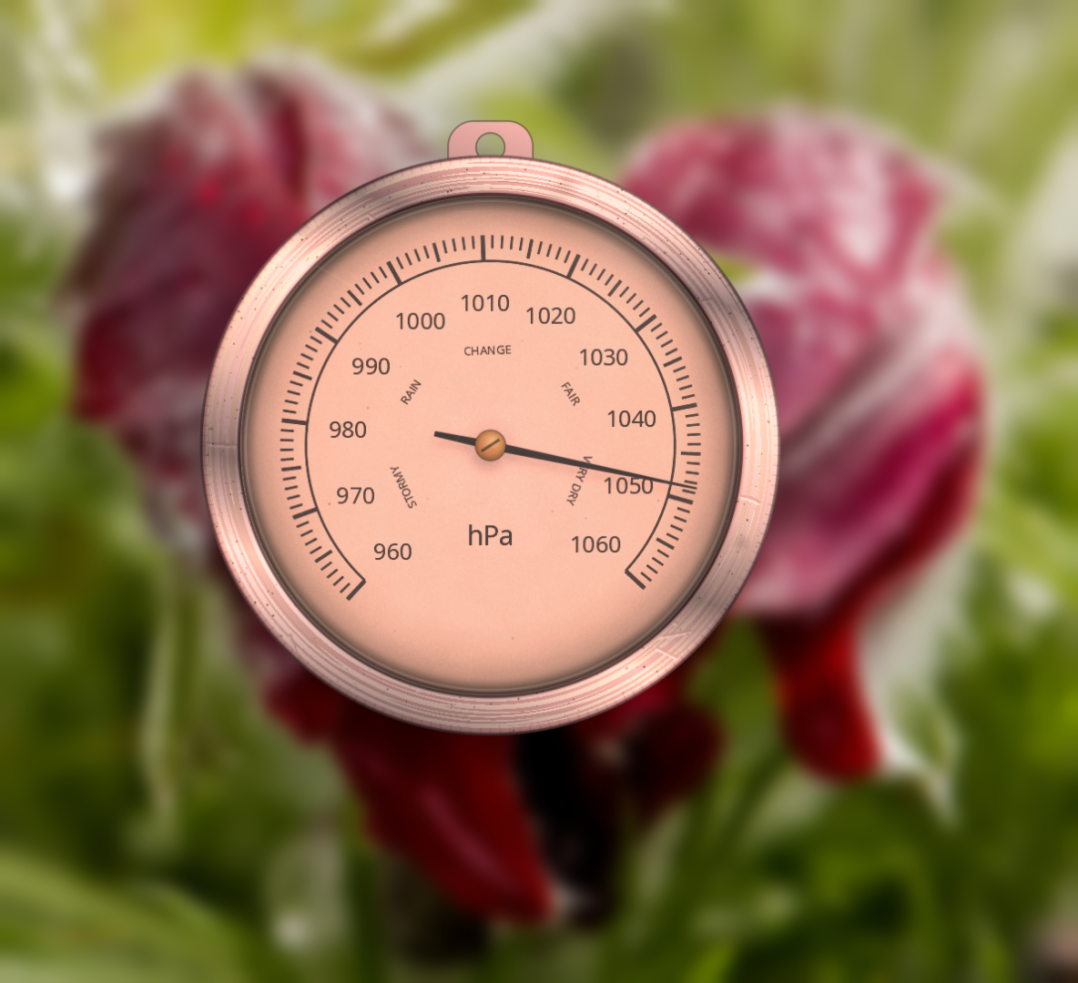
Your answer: hPa 1048.5
